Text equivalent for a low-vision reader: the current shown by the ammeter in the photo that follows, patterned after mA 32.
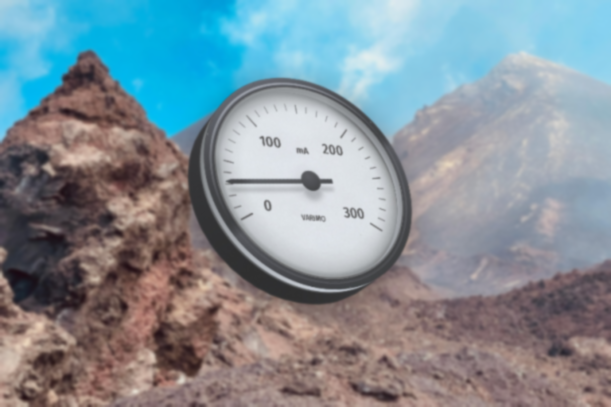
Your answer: mA 30
